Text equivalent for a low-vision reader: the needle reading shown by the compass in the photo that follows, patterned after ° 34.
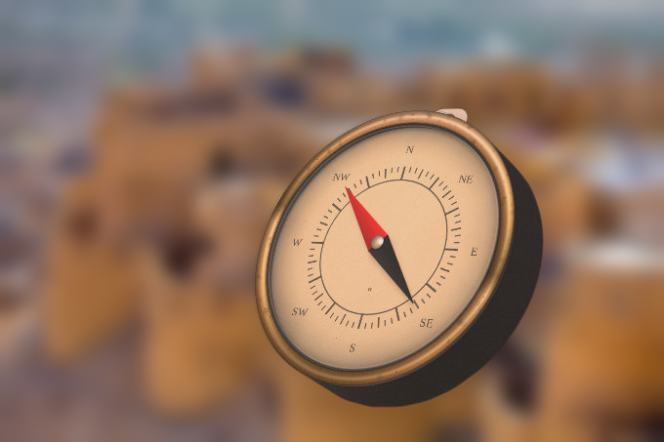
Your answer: ° 315
